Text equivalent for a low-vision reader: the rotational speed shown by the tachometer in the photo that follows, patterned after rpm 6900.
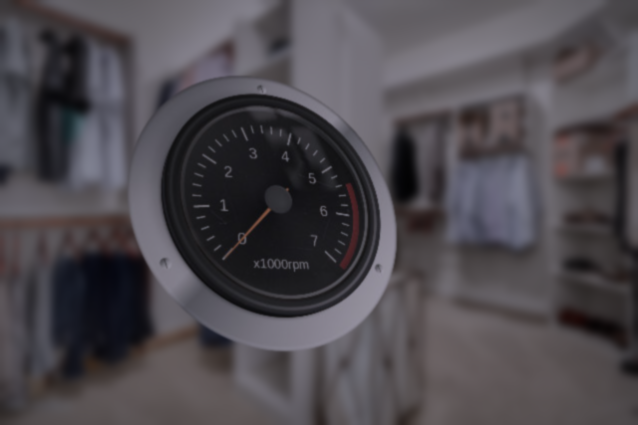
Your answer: rpm 0
